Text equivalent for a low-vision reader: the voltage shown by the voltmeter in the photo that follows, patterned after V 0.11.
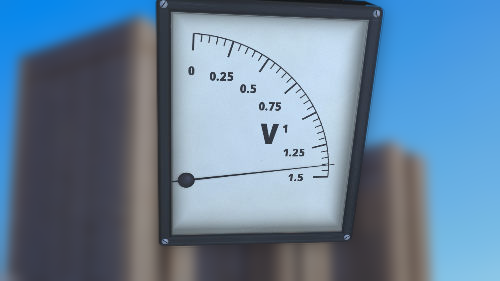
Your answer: V 1.4
